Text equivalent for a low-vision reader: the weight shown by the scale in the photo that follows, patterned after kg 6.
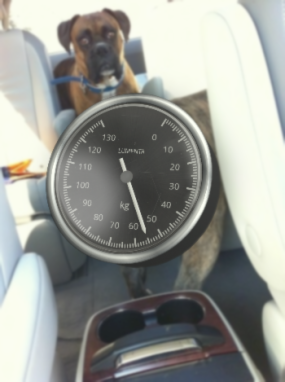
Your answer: kg 55
